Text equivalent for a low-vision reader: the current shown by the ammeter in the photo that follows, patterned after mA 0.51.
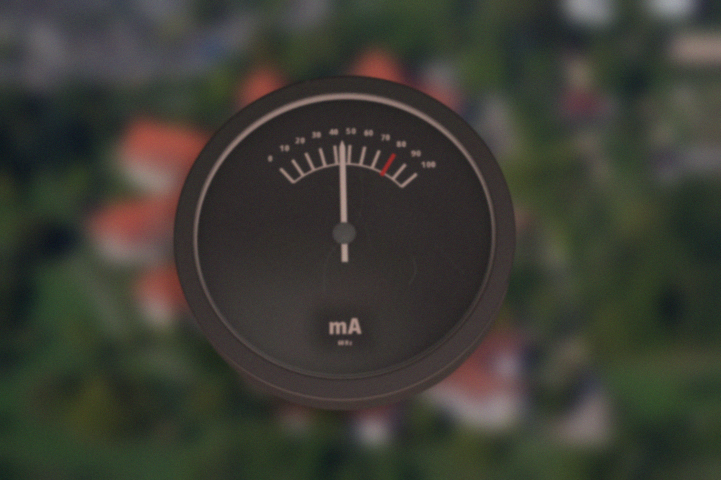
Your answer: mA 45
